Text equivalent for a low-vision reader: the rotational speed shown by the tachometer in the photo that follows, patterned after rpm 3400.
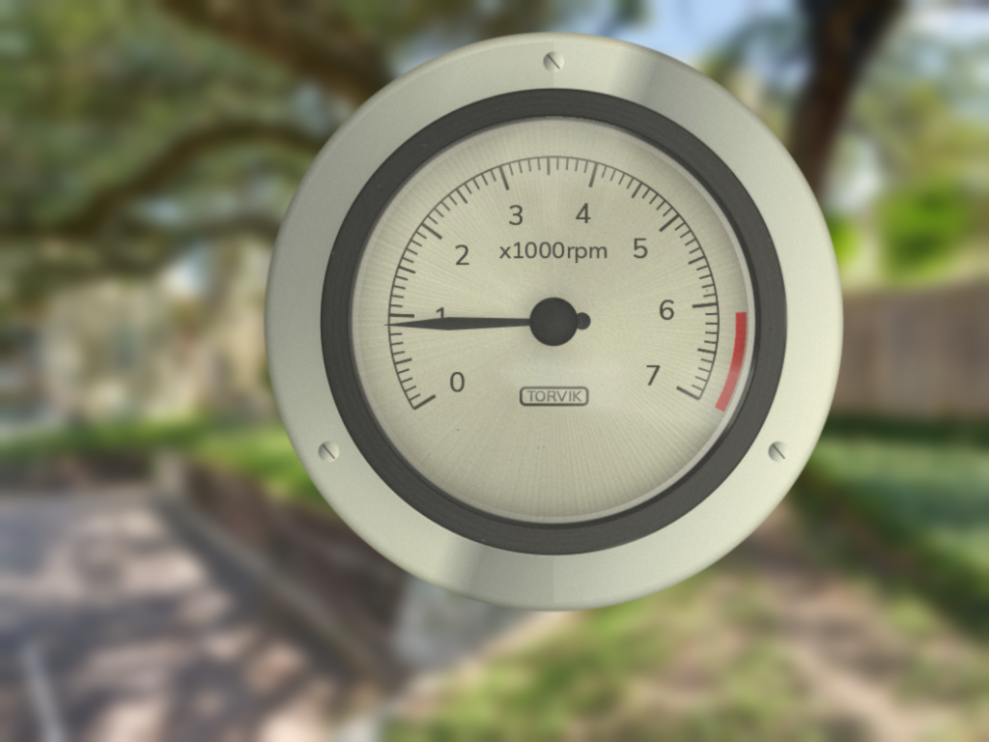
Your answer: rpm 900
